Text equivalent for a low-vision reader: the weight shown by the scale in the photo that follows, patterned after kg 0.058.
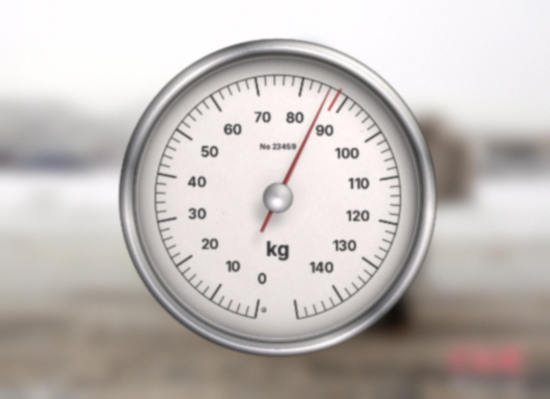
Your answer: kg 86
